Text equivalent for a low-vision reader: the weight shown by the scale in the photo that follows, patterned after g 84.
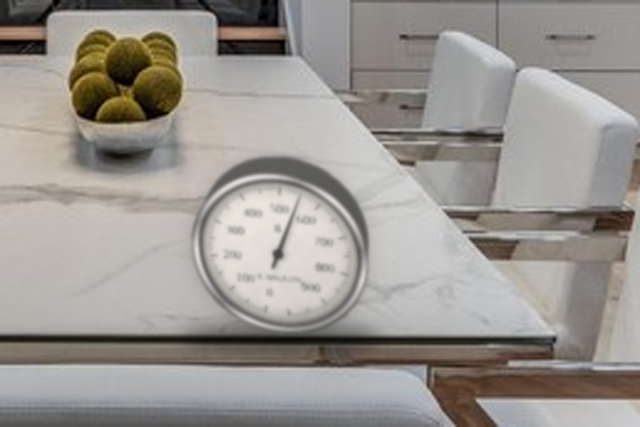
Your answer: g 550
